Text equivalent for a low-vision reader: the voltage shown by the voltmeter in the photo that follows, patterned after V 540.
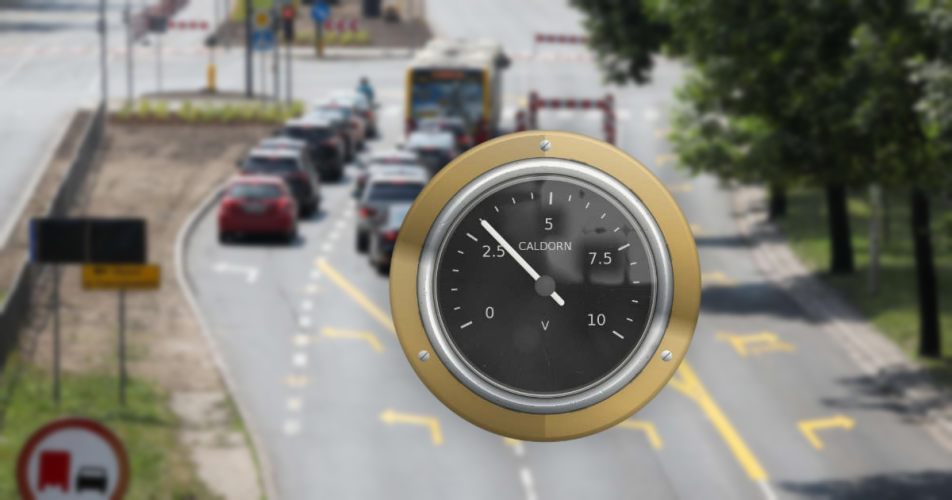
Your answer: V 3
